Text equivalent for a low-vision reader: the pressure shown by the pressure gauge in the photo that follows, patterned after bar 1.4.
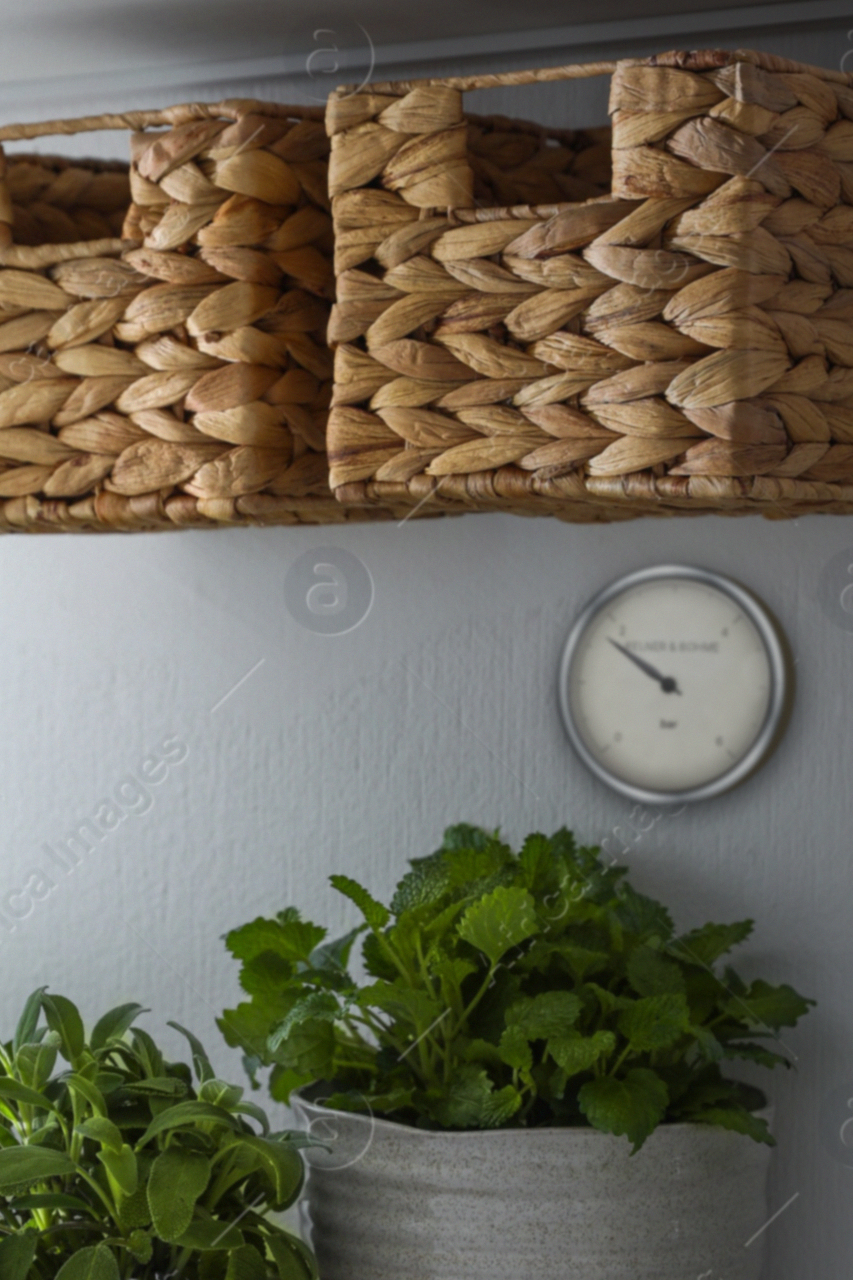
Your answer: bar 1.75
